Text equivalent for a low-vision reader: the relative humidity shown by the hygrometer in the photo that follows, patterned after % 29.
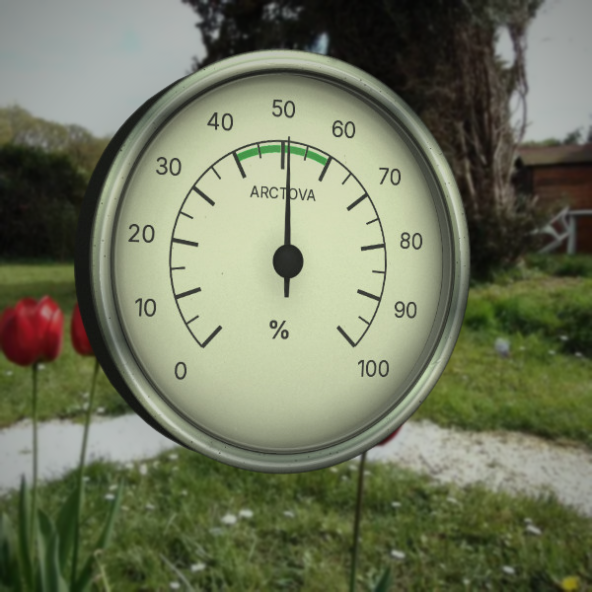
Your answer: % 50
